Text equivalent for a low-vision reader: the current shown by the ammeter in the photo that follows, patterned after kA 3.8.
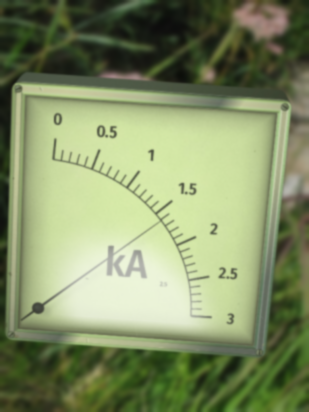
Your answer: kA 1.6
